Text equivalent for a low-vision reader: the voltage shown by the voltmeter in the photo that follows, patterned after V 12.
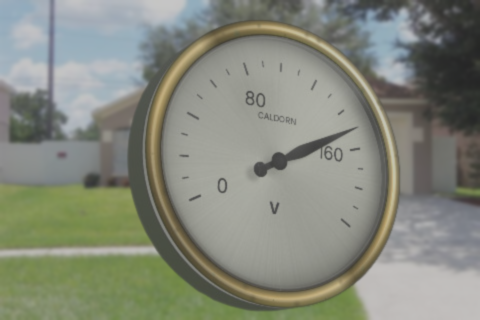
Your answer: V 150
